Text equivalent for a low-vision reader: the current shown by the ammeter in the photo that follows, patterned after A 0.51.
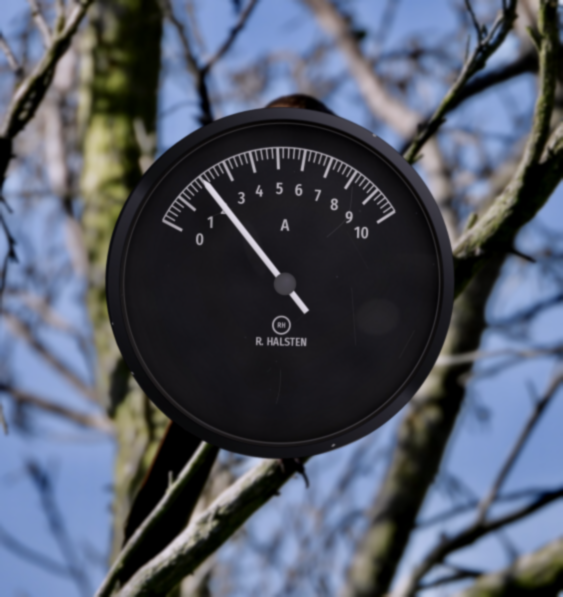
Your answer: A 2
